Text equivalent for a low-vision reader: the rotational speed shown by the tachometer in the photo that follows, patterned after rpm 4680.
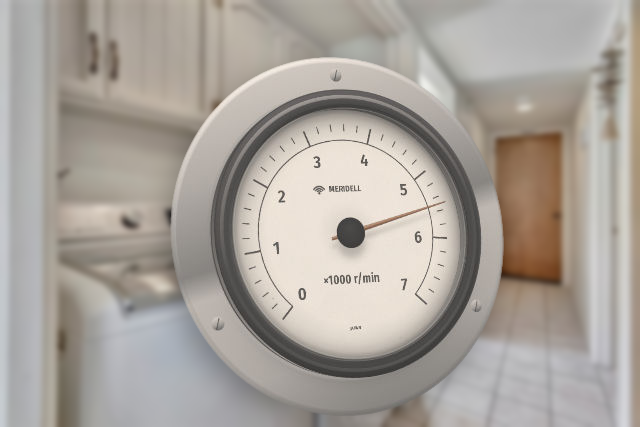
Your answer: rpm 5500
